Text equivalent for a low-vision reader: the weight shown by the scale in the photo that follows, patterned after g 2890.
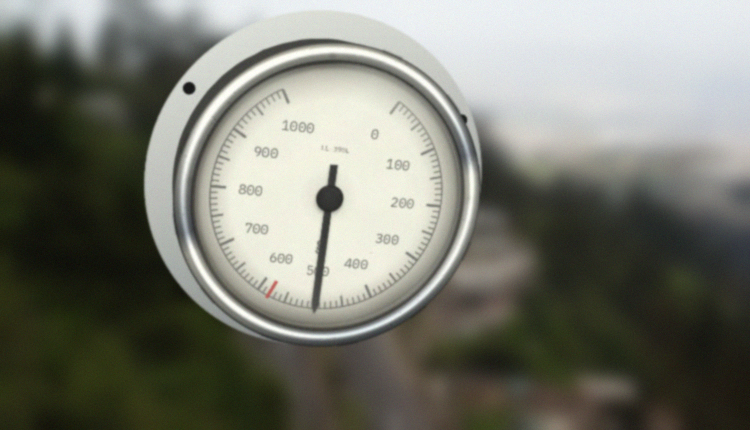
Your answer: g 500
